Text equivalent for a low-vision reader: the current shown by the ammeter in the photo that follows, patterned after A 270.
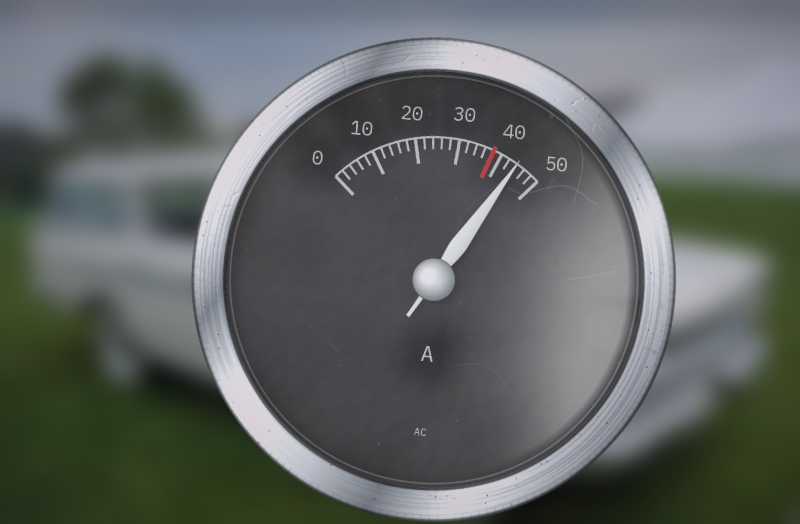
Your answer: A 44
